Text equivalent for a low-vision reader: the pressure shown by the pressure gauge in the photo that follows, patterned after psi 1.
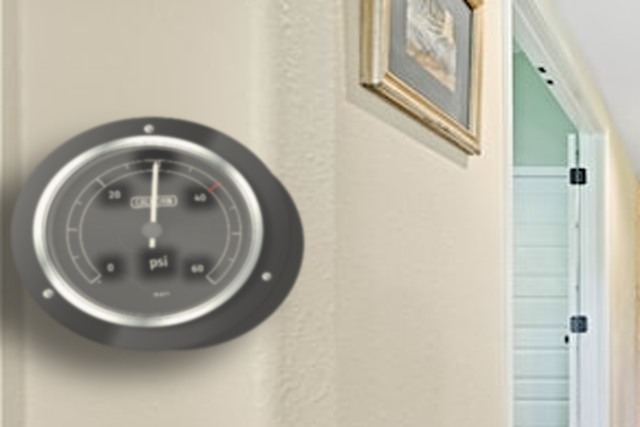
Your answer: psi 30
